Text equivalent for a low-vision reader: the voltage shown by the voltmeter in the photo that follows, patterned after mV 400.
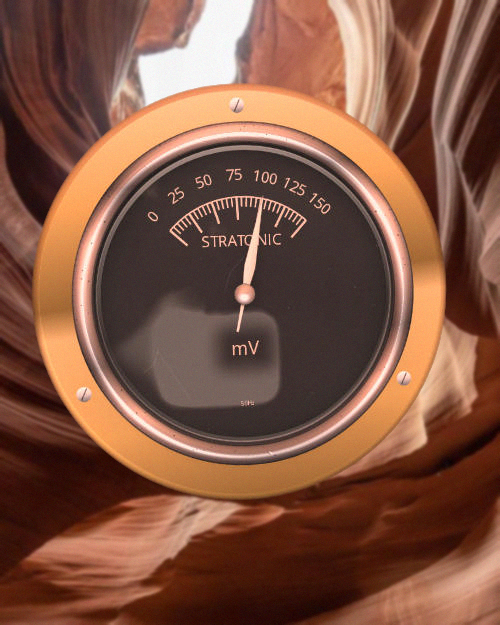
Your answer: mV 100
